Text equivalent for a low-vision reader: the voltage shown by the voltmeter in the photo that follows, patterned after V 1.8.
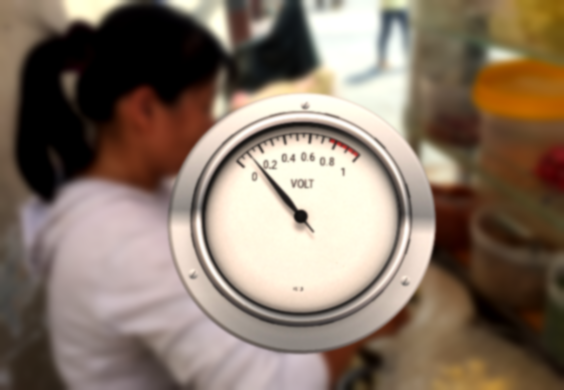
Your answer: V 0.1
